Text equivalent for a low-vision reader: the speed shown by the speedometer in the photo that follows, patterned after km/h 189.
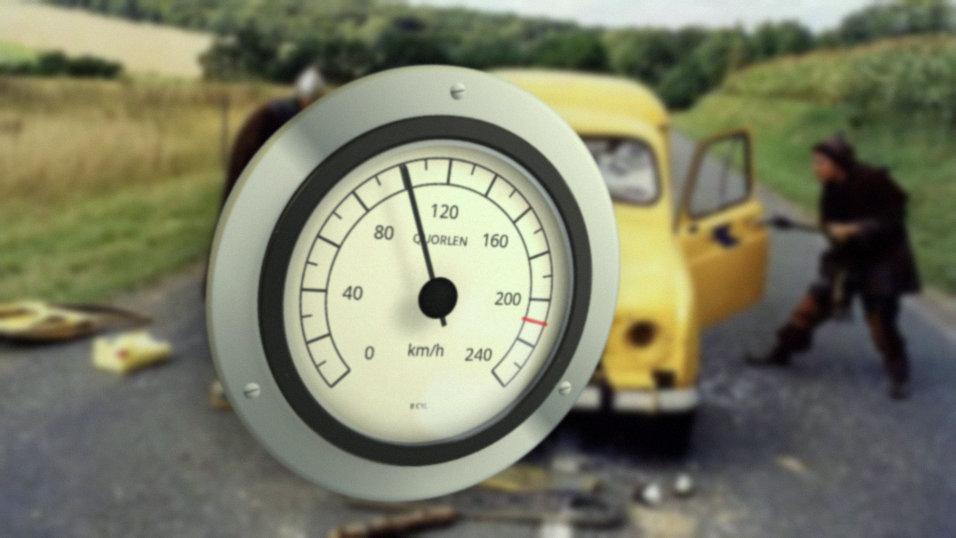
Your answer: km/h 100
